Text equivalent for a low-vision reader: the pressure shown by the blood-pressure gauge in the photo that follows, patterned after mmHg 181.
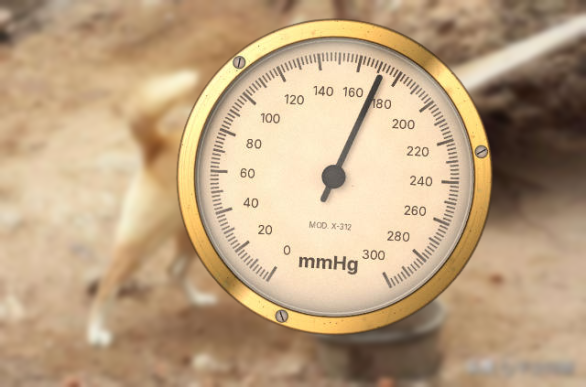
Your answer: mmHg 172
